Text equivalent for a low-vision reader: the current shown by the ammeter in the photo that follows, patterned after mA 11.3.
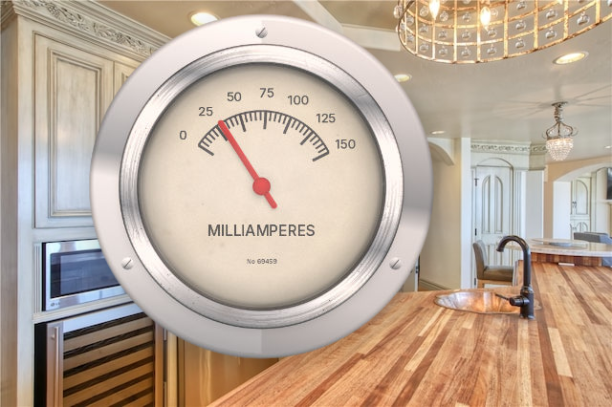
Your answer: mA 30
